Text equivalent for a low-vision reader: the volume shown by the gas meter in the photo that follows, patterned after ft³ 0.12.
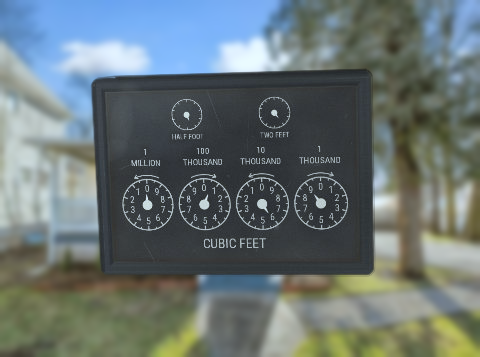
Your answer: ft³ 5900
